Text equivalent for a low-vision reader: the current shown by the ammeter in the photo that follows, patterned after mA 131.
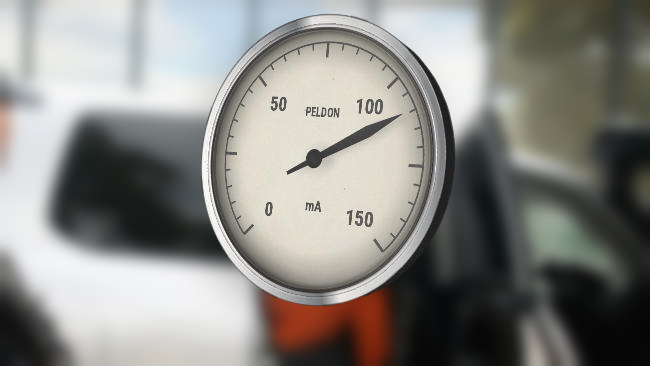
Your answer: mA 110
